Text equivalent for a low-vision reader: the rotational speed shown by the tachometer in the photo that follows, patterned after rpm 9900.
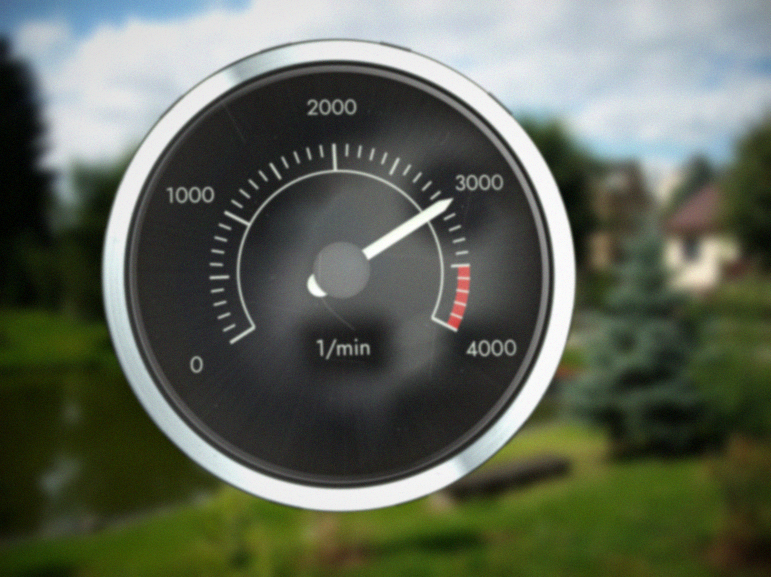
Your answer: rpm 3000
